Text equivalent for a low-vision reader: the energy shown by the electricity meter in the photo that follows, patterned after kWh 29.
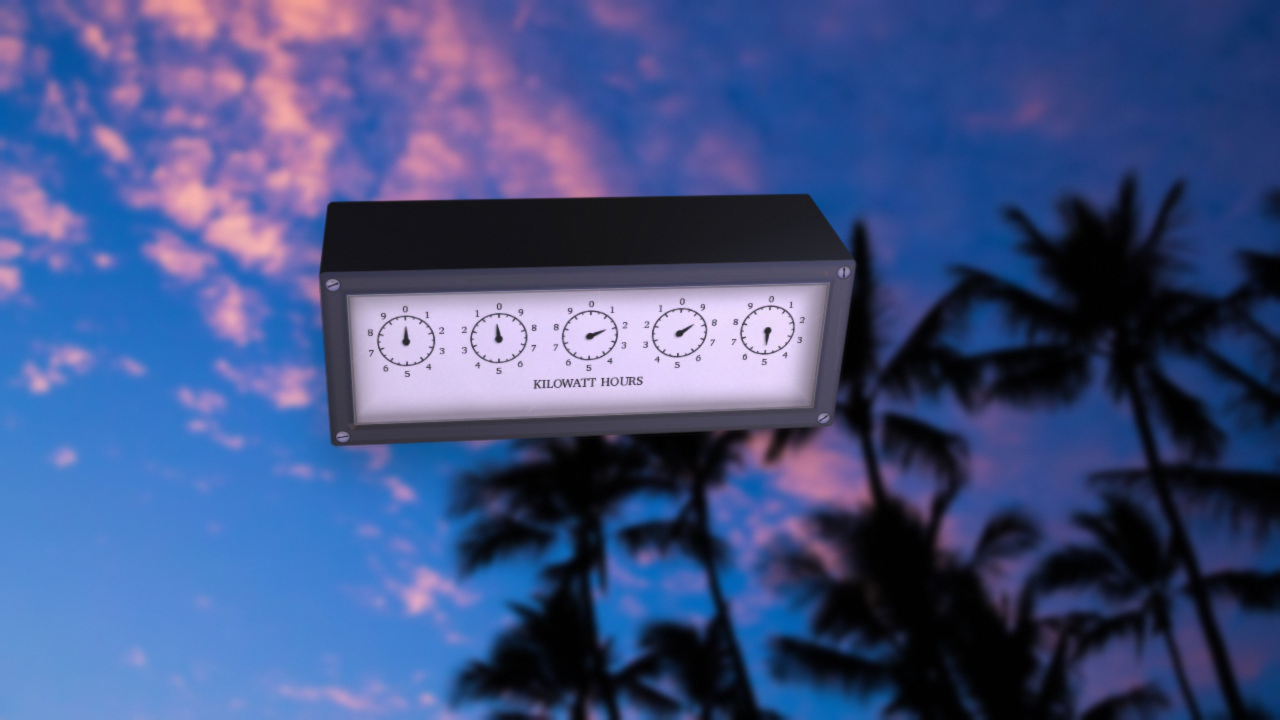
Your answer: kWh 185
